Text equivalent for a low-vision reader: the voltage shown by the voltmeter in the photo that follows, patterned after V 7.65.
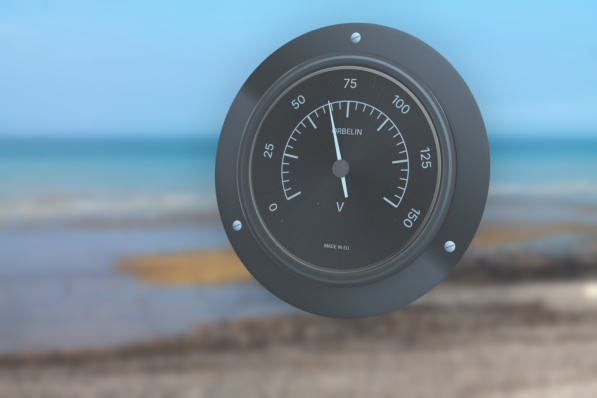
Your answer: V 65
